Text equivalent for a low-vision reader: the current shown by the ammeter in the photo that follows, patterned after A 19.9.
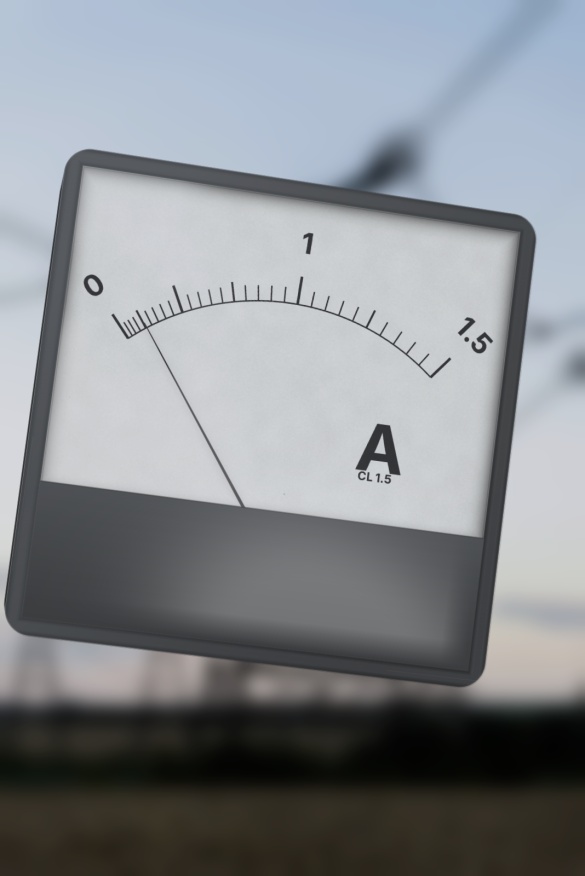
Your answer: A 0.25
